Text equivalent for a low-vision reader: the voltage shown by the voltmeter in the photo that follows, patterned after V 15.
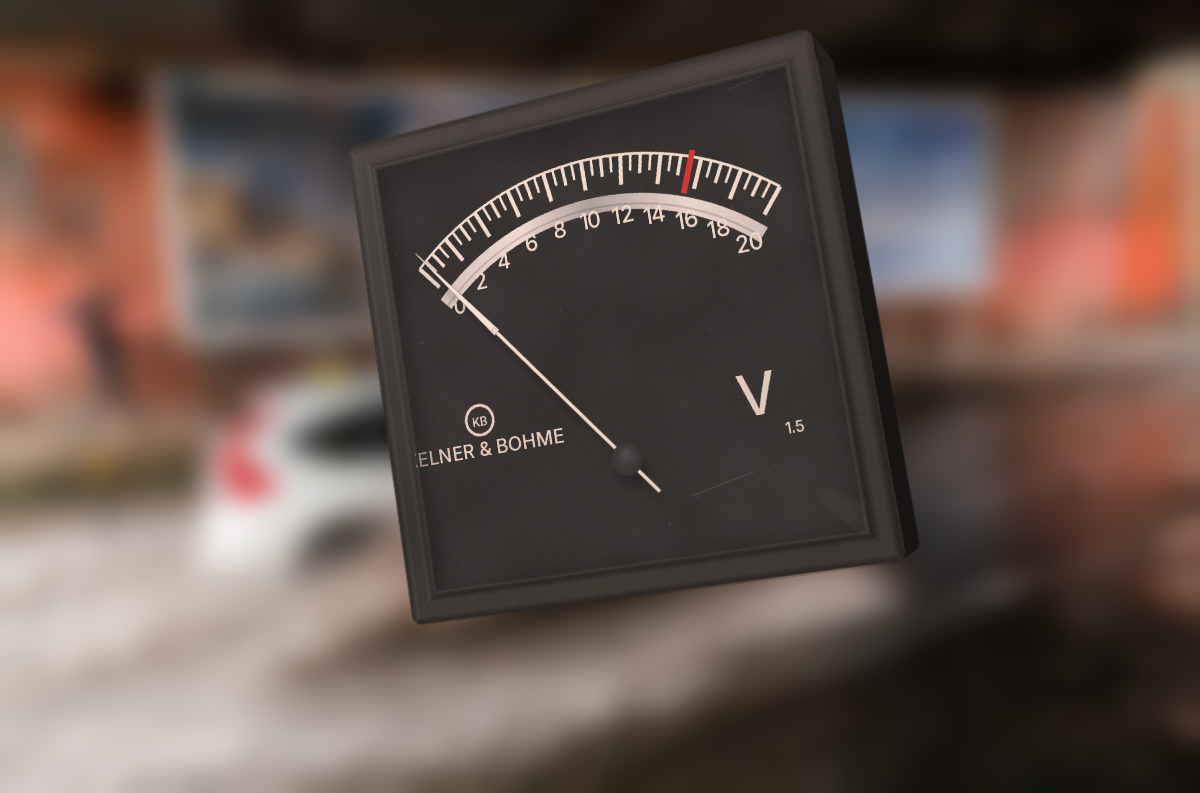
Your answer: V 0.5
